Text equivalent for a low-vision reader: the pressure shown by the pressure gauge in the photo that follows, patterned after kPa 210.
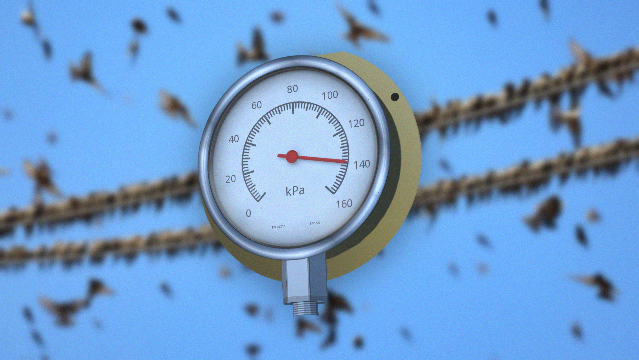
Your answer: kPa 140
